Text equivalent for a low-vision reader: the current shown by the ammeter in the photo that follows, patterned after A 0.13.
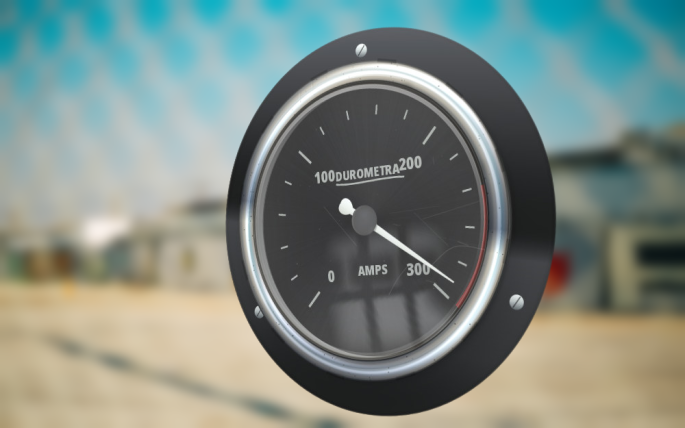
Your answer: A 290
